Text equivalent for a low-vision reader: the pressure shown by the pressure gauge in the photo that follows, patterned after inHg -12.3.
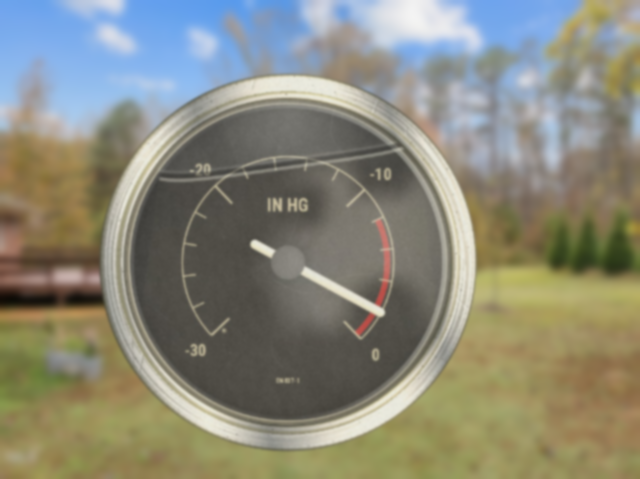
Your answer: inHg -2
